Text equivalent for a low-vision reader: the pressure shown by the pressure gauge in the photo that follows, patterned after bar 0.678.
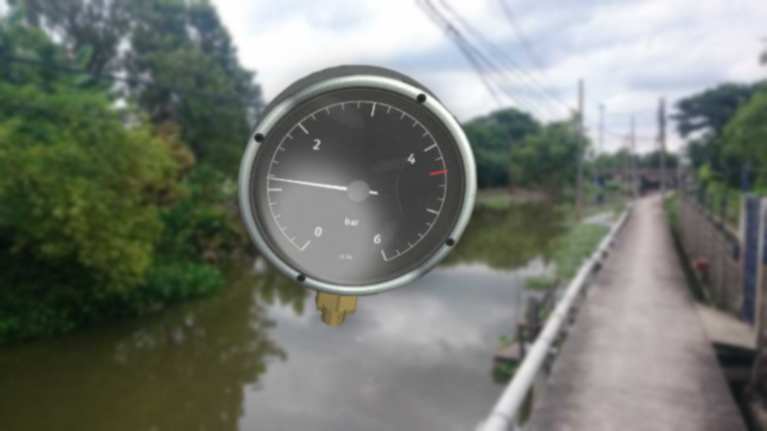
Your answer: bar 1.2
